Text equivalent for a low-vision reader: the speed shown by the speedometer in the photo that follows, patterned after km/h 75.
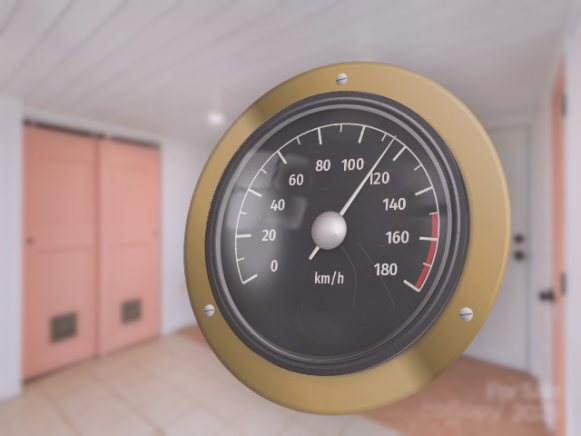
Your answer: km/h 115
